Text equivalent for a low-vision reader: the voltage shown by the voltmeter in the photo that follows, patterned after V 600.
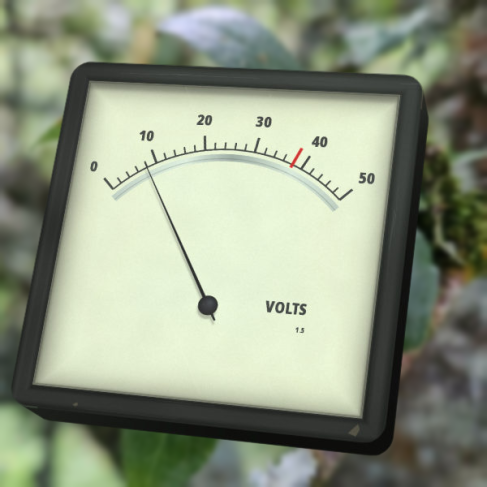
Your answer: V 8
